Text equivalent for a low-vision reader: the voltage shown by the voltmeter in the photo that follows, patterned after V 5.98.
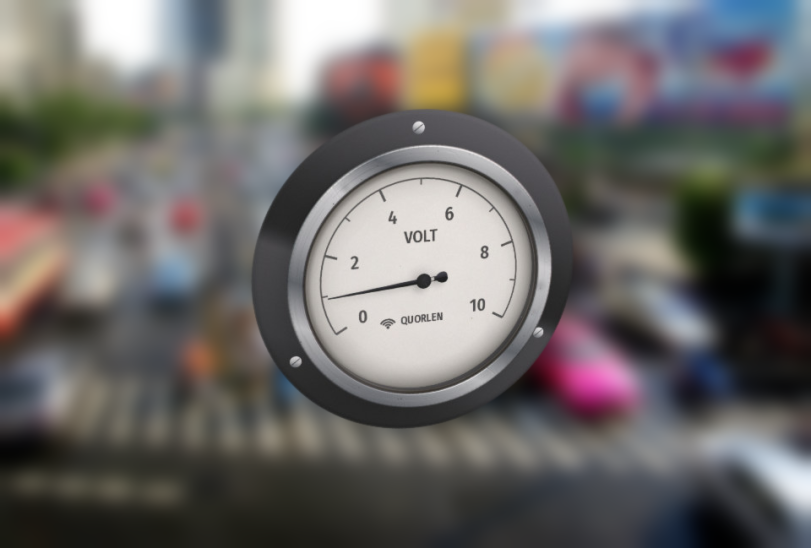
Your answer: V 1
